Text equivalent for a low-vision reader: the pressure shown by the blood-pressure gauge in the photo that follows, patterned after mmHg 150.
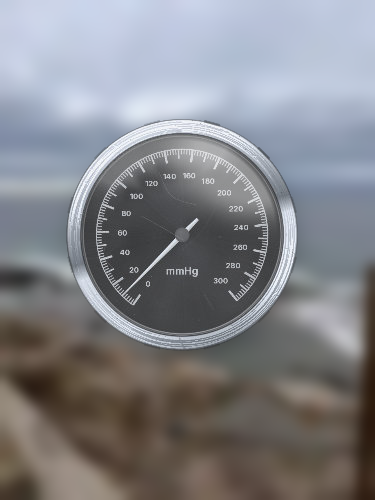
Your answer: mmHg 10
